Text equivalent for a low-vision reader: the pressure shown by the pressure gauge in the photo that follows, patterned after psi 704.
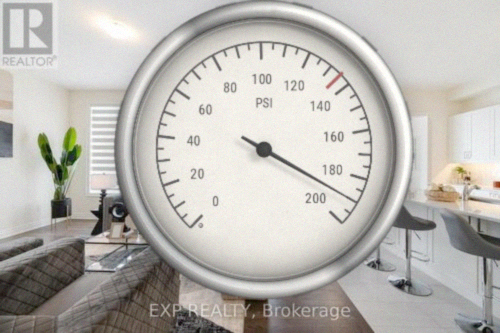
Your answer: psi 190
